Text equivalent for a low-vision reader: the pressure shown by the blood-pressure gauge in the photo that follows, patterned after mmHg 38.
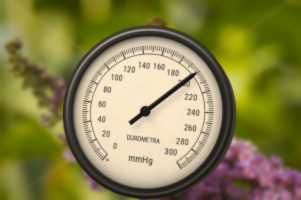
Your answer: mmHg 200
